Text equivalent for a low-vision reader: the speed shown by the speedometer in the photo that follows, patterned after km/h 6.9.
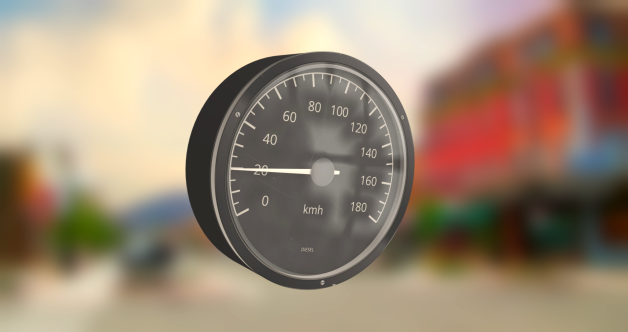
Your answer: km/h 20
